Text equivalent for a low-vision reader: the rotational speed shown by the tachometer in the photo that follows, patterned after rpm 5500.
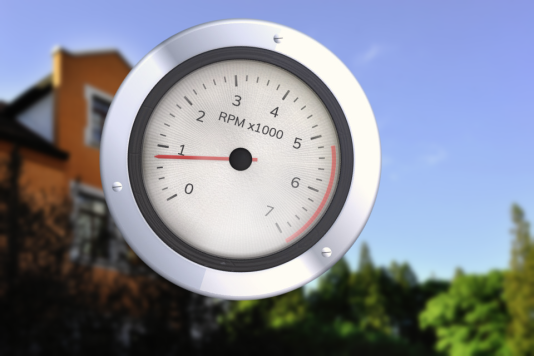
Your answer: rpm 800
